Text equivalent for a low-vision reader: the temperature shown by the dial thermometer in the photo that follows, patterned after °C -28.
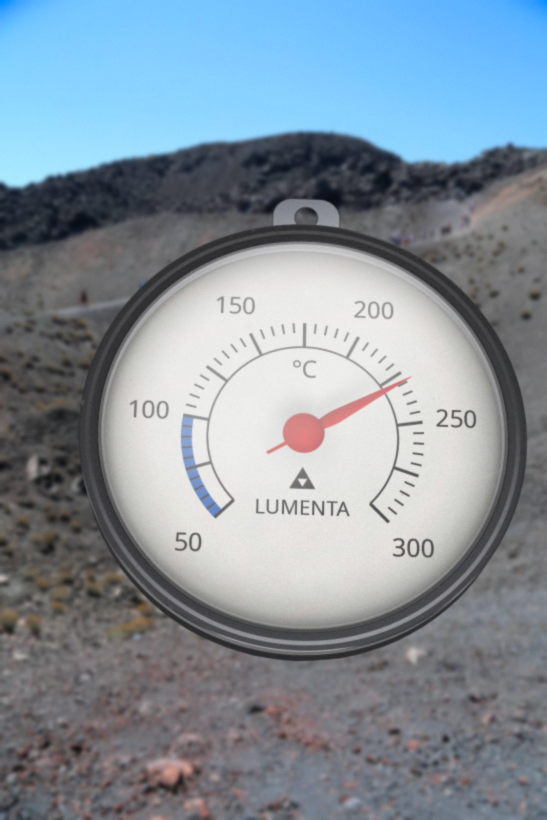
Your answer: °C 230
